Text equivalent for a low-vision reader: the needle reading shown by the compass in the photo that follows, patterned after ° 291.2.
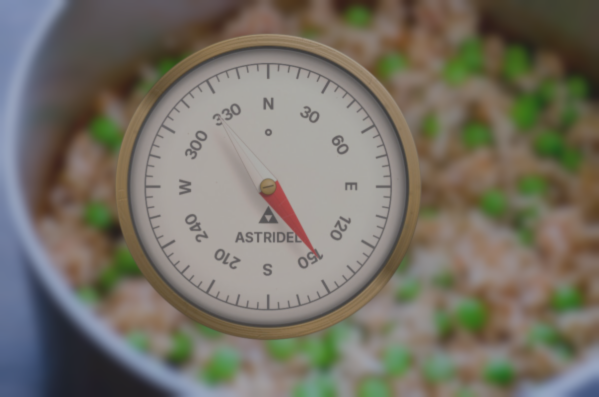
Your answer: ° 145
